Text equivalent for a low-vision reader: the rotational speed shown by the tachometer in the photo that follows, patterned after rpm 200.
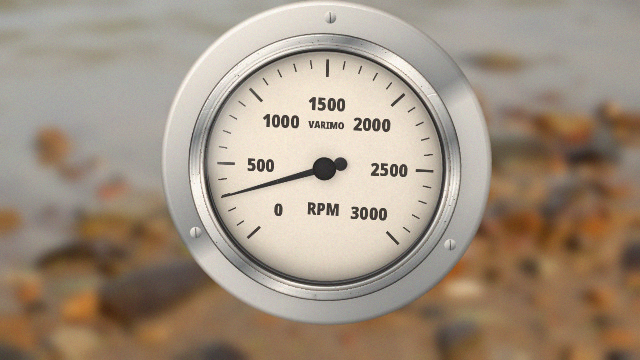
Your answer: rpm 300
